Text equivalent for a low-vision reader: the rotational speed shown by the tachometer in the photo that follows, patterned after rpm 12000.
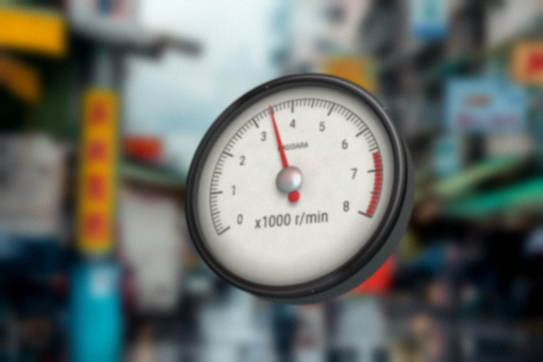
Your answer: rpm 3500
